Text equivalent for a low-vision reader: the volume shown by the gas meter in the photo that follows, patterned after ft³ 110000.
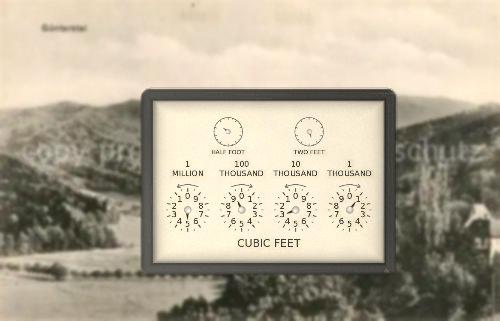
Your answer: ft³ 493100
